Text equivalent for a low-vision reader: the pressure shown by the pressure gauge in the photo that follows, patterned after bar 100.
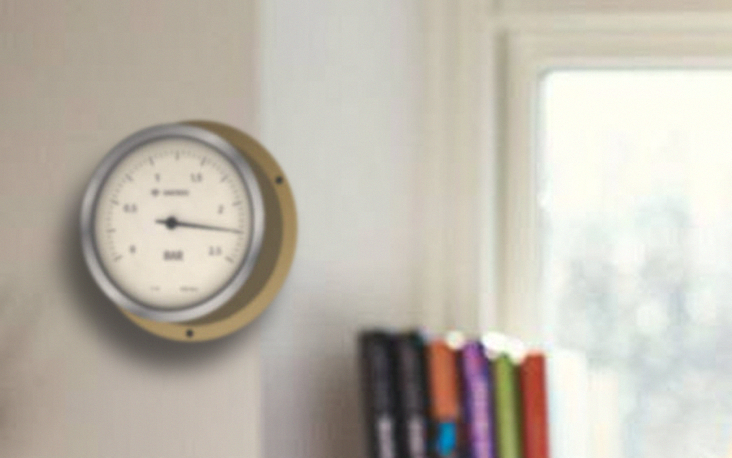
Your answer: bar 2.25
